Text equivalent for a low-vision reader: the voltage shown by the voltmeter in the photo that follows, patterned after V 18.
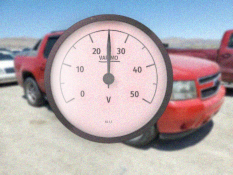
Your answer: V 25
